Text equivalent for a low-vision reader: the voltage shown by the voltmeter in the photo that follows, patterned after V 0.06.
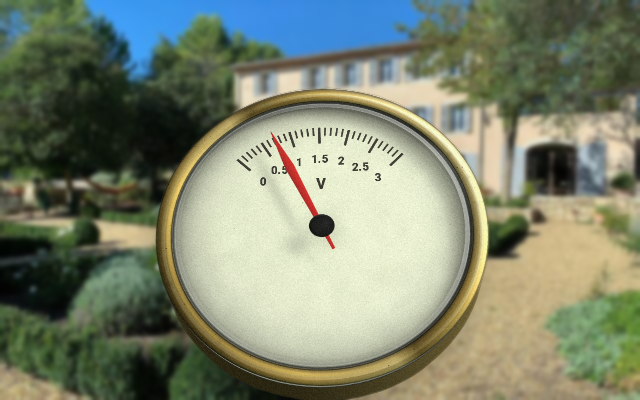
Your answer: V 0.7
